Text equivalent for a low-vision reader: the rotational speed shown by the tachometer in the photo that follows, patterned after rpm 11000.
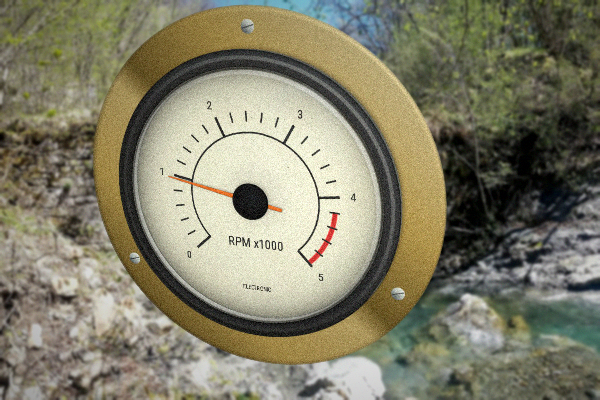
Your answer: rpm 1000
